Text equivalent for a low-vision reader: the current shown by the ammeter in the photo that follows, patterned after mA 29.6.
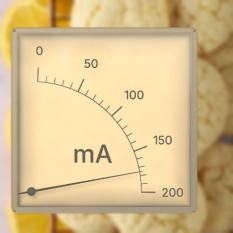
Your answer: mA 175
